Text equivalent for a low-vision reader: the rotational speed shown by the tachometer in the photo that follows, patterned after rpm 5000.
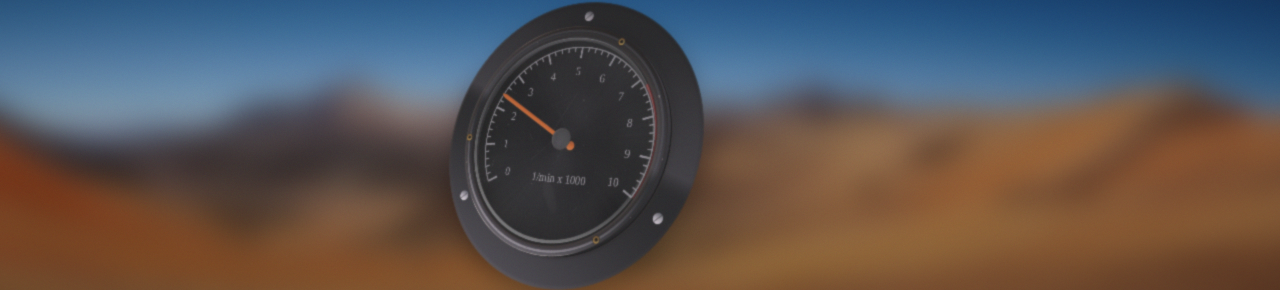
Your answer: rpm 2400
